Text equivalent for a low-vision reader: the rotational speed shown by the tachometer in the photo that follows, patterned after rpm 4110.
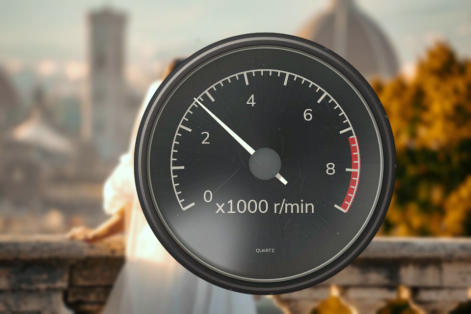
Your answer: rpm 2700
